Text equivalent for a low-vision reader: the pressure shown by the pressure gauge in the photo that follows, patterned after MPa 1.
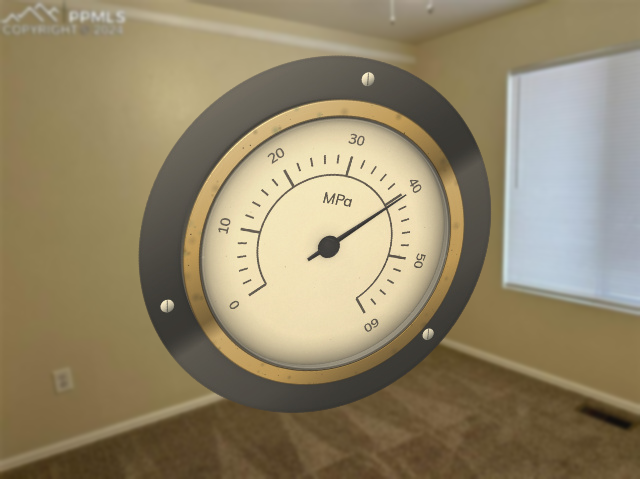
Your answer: MPa 40
